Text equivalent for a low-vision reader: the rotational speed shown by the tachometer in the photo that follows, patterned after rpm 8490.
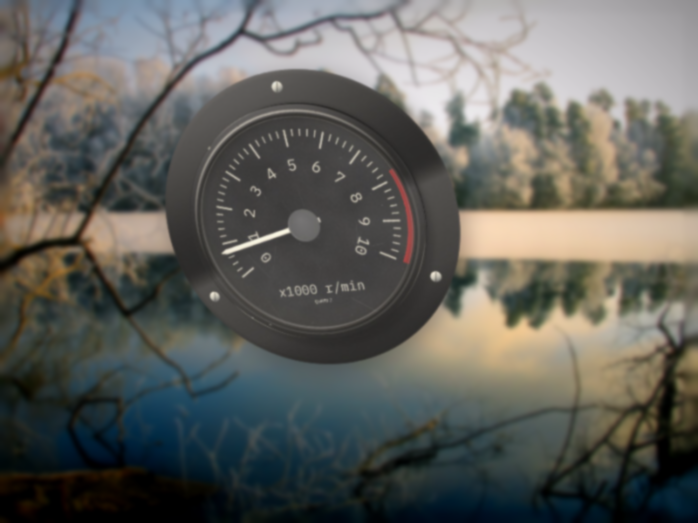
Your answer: rpm 800
